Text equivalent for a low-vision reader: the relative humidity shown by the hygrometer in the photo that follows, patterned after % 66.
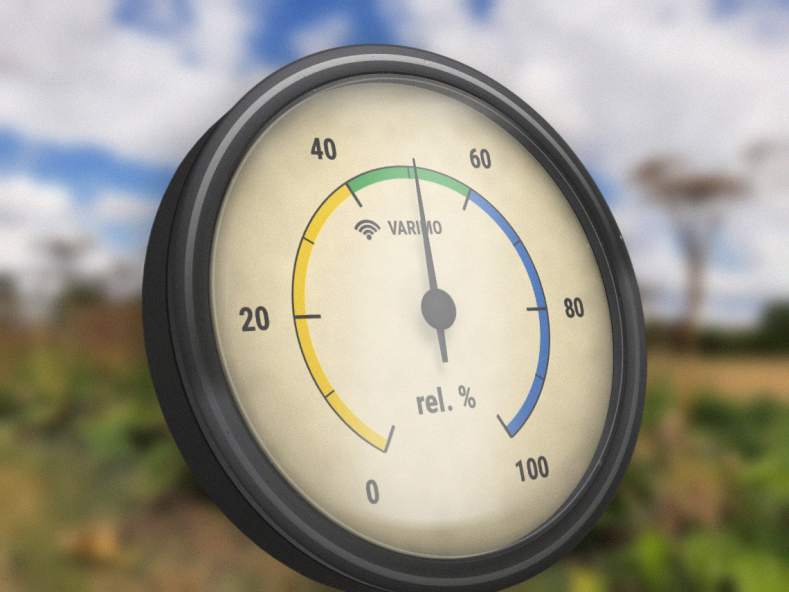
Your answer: % 50
